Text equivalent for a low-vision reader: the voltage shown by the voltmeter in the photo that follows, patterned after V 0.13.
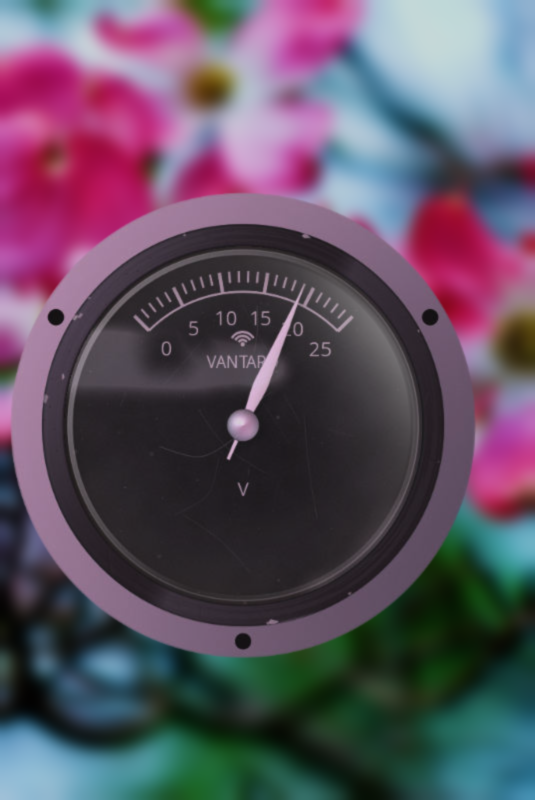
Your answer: V 19
